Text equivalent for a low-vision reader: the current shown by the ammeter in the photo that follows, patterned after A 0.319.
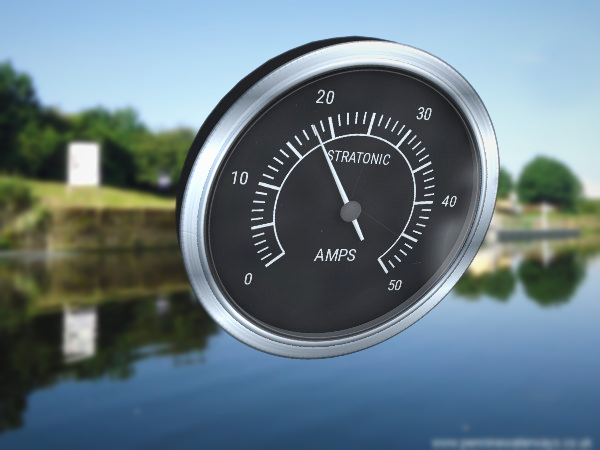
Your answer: A 18
